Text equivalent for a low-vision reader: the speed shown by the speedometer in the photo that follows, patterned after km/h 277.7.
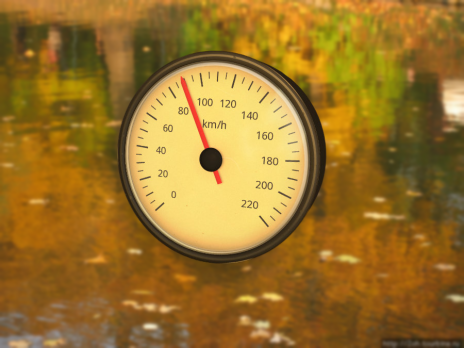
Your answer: km/h 90
